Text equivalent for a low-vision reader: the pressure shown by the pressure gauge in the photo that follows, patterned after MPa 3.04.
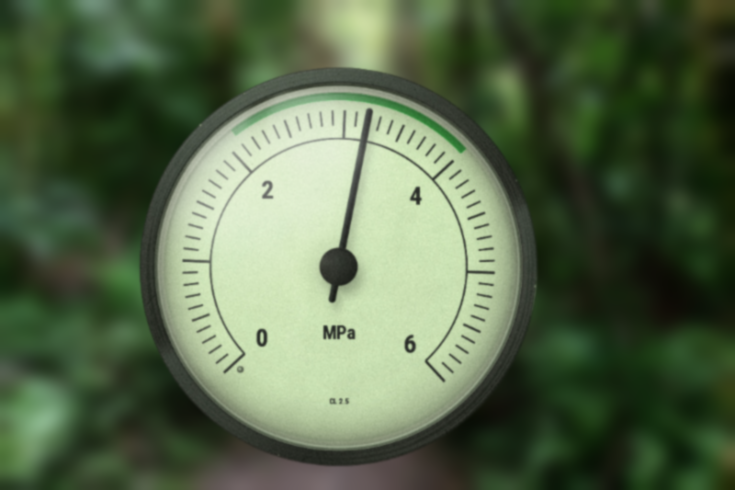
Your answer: MPa 3.2
